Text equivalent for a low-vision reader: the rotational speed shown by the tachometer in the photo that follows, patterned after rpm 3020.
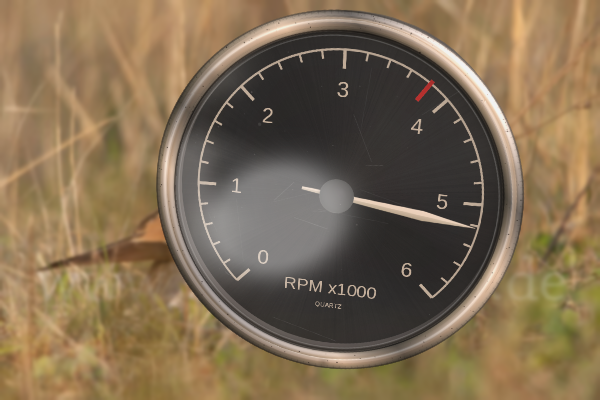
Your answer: rpm 5200
